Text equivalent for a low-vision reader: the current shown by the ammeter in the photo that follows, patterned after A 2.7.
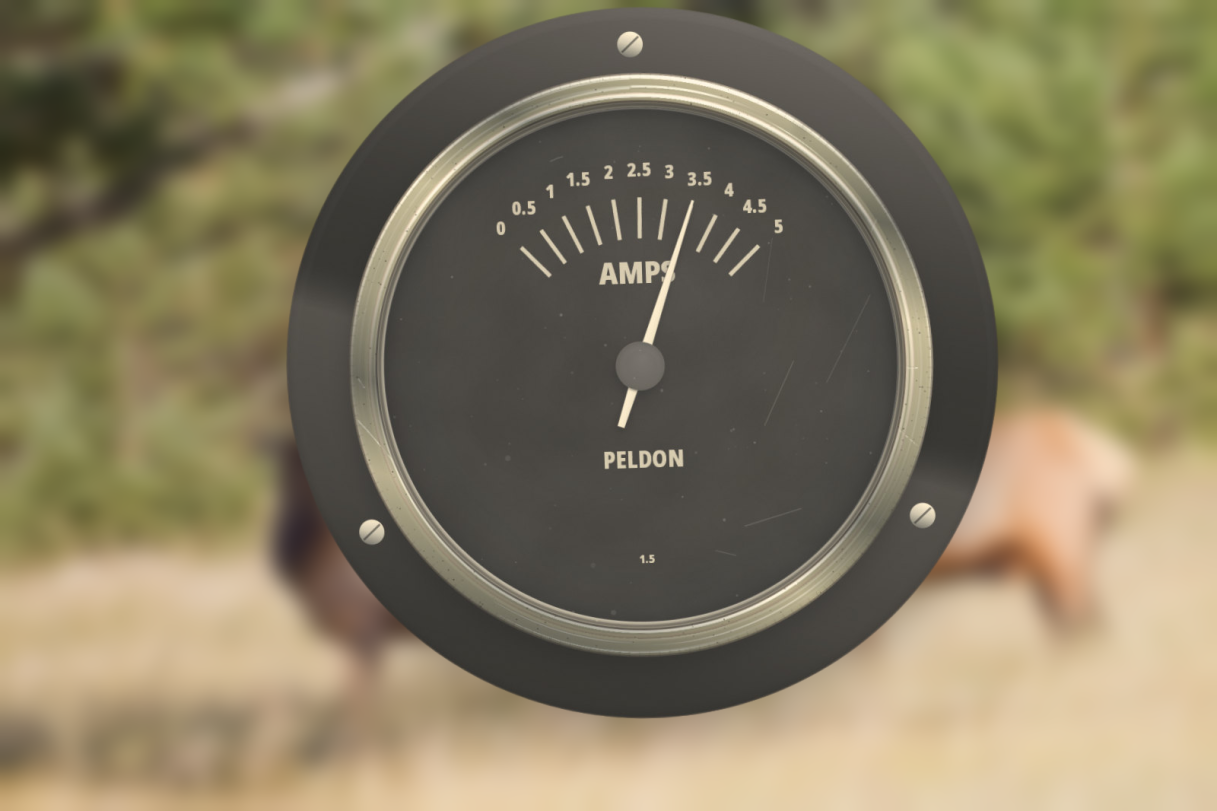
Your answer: A 3.5
